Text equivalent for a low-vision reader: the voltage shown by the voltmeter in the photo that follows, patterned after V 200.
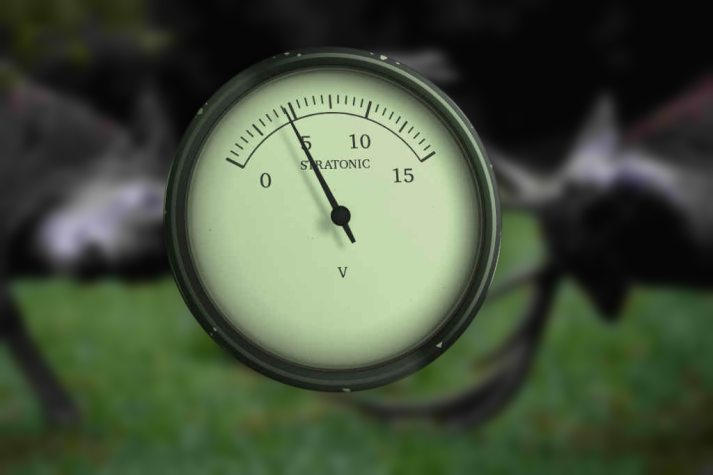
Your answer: V 4.5
